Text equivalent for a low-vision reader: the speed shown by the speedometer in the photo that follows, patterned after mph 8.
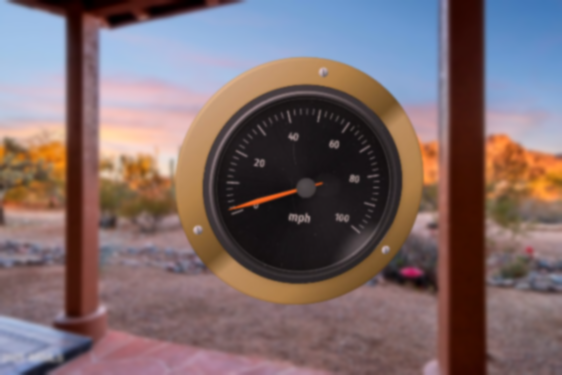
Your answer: mph 2
